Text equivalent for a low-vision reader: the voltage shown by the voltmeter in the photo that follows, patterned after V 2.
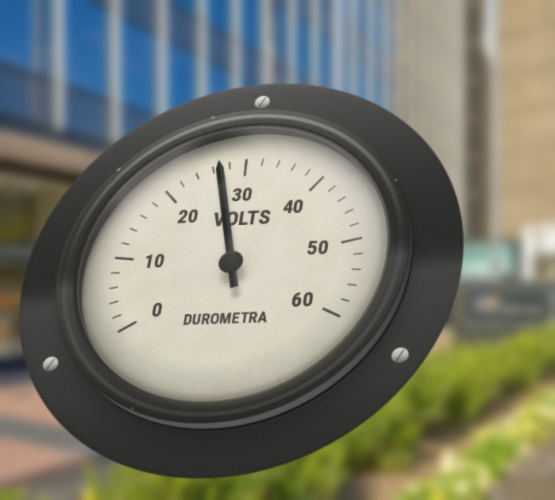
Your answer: V 27
